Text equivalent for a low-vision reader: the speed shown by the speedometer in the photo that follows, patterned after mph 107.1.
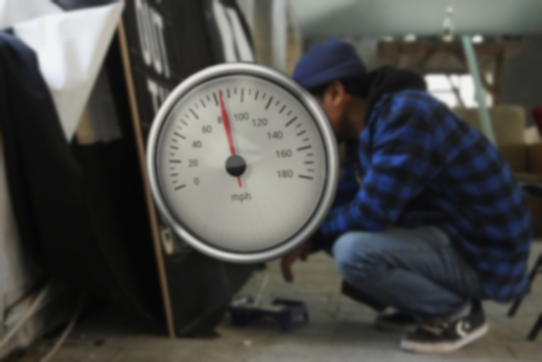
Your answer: mph 85
